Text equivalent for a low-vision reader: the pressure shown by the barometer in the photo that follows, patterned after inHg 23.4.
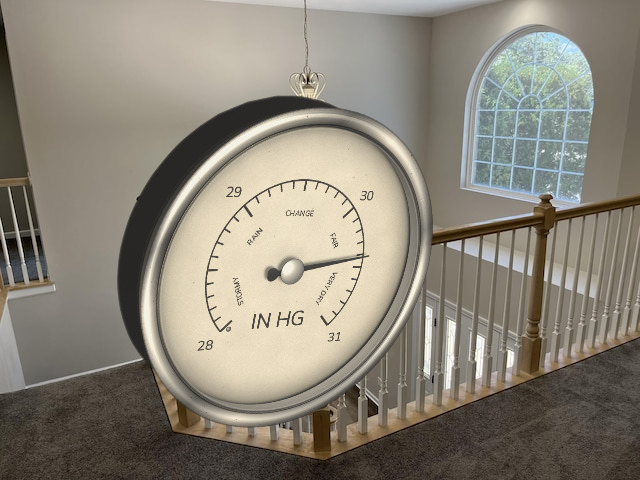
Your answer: inHg 30.4
